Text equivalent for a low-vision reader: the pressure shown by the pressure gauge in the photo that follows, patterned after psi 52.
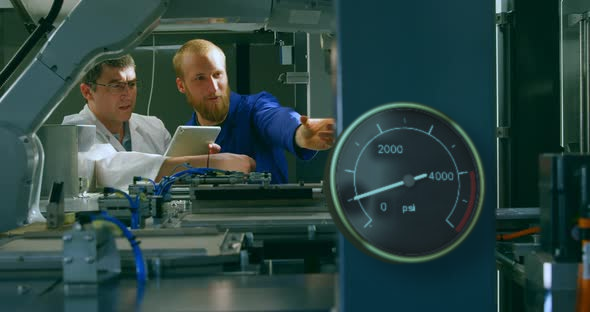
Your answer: psi 500
